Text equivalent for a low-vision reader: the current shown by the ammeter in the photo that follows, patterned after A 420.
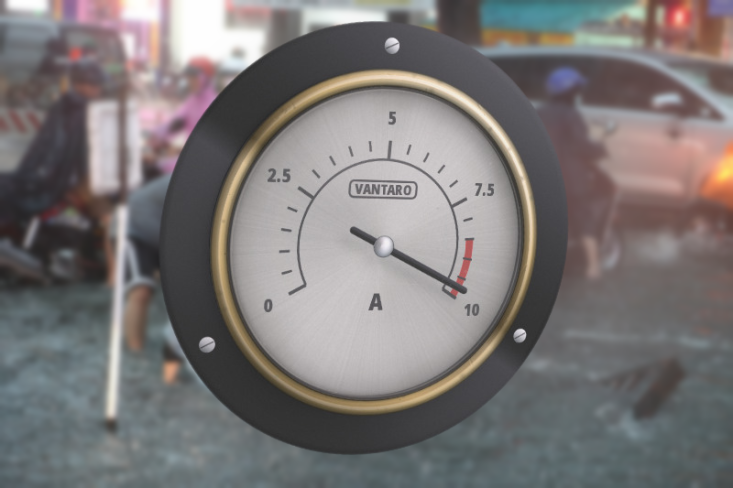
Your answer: A 9.75
